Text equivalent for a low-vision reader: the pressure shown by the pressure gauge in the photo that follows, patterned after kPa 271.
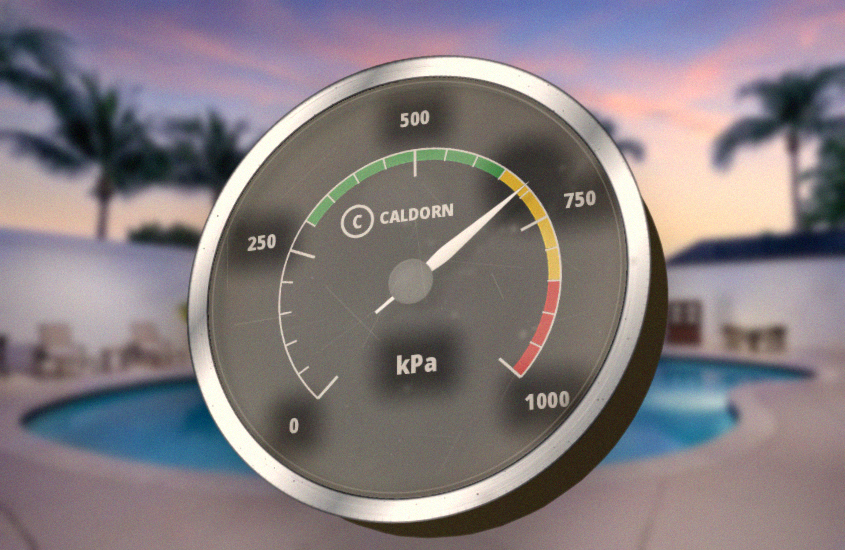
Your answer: kPa 700
